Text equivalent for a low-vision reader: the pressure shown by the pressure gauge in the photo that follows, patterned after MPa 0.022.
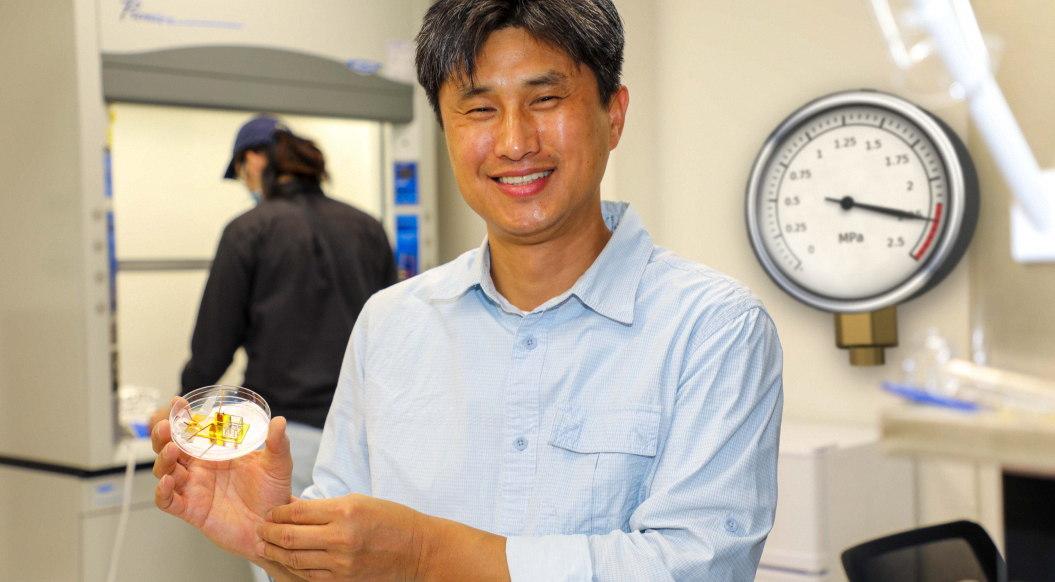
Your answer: MPa 2.25
